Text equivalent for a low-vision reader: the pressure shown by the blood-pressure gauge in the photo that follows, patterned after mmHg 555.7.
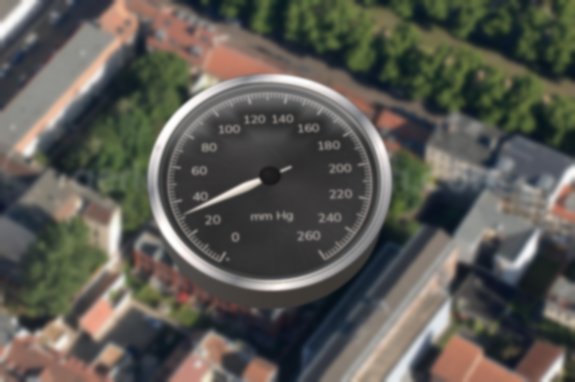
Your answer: mmHg 30
